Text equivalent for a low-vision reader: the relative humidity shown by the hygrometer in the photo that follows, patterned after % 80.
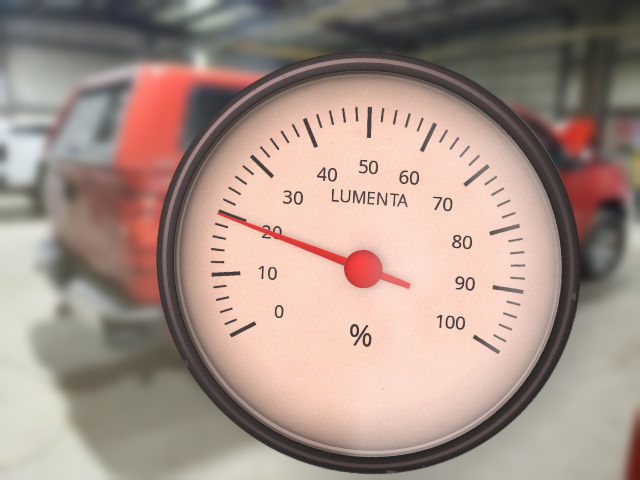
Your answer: % 20
